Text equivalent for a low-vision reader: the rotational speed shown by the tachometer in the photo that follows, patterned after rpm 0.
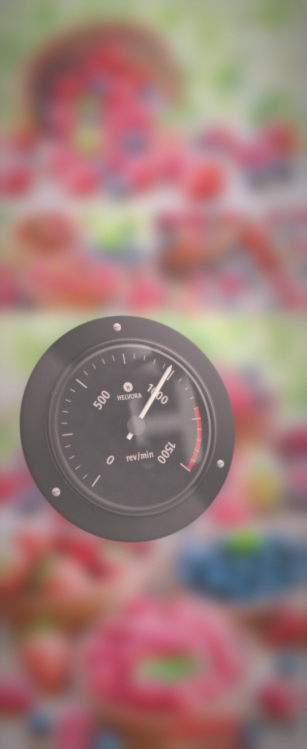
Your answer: rpm 975
